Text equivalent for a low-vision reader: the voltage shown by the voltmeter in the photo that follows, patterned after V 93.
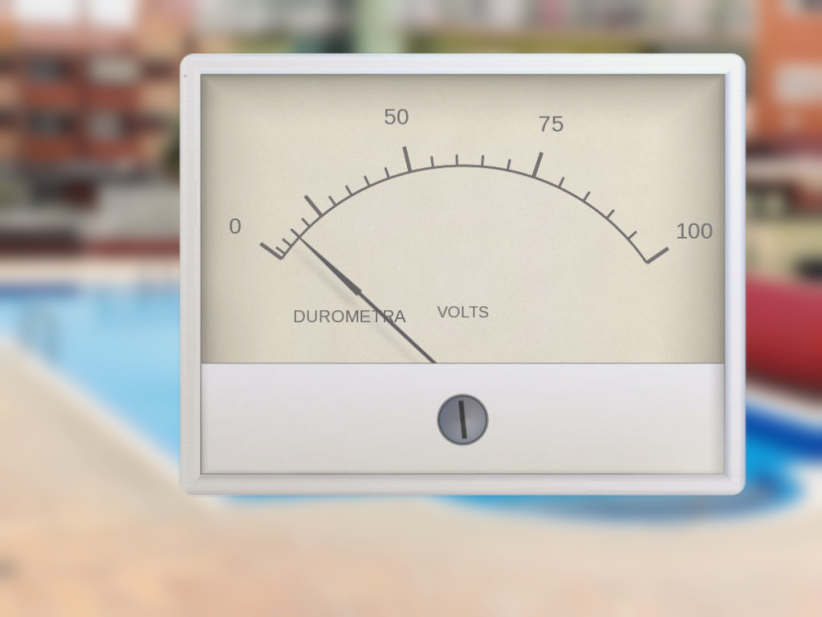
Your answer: V 15
